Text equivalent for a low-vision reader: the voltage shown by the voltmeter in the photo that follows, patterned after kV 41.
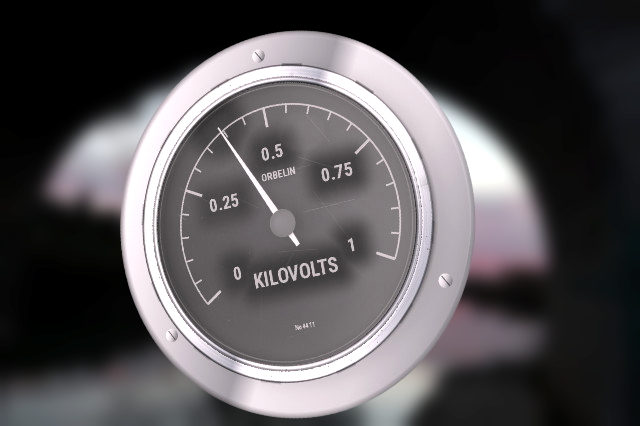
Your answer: kV 0.4
